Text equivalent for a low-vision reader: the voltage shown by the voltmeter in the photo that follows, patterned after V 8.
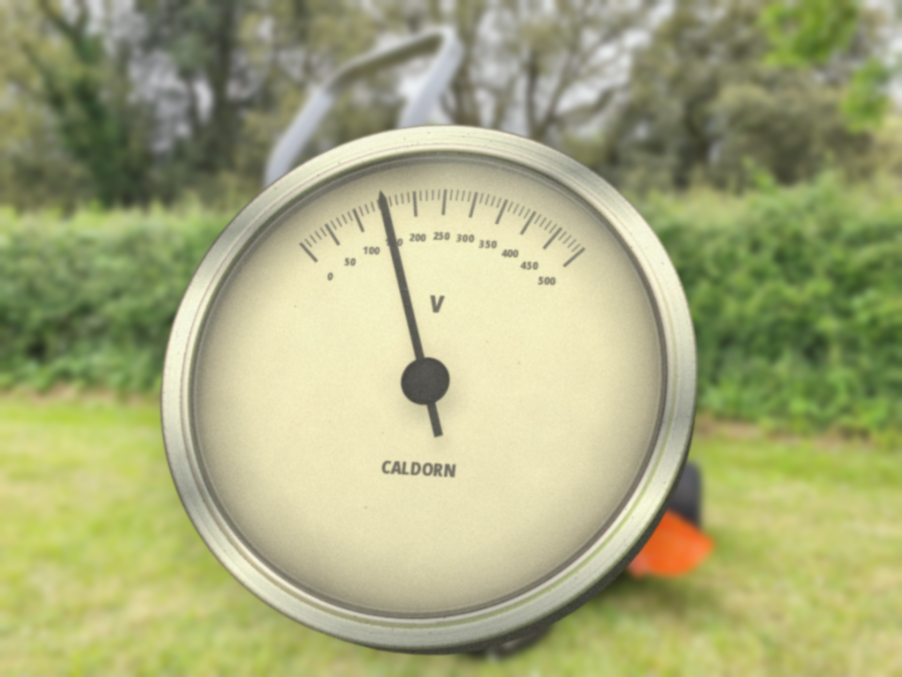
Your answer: V 150
